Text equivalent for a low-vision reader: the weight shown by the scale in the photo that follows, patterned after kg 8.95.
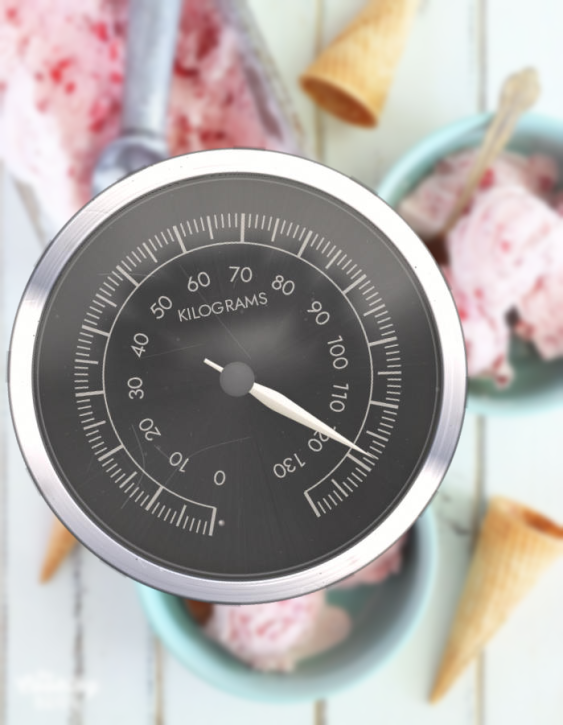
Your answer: kg 118
